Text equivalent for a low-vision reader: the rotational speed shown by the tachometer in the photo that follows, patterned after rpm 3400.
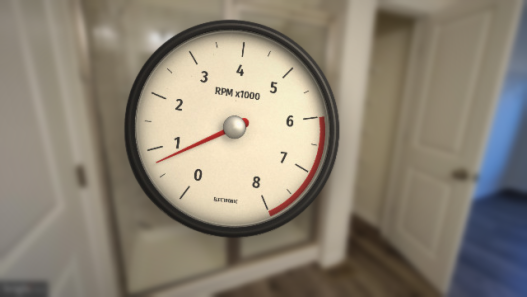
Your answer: rpm 750
